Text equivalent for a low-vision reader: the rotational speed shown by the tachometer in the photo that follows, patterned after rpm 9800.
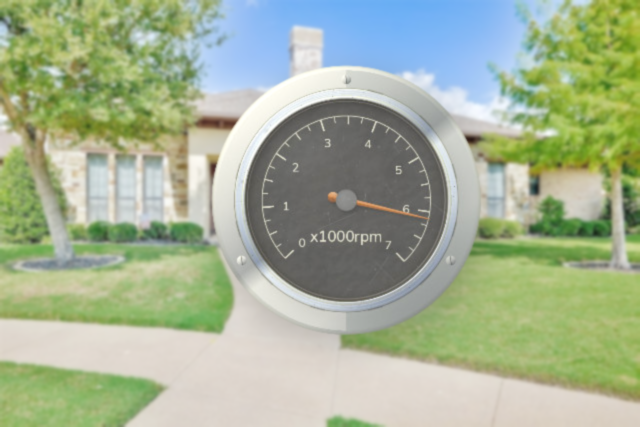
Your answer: rpm 6125
